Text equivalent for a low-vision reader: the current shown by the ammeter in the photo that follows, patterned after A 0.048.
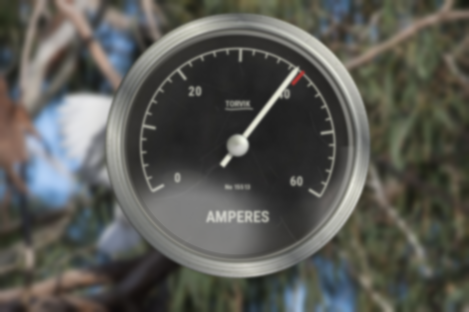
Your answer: A 39
